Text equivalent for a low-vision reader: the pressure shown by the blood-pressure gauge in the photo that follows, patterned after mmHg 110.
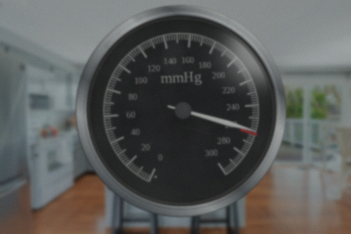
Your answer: mmHg 260
